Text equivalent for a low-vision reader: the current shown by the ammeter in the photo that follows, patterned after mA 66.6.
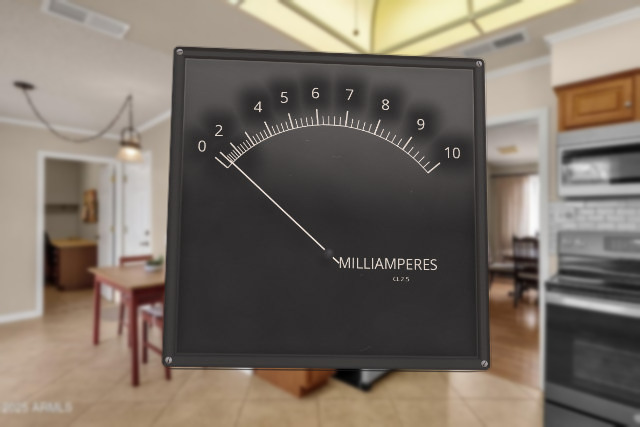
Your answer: mA 1
